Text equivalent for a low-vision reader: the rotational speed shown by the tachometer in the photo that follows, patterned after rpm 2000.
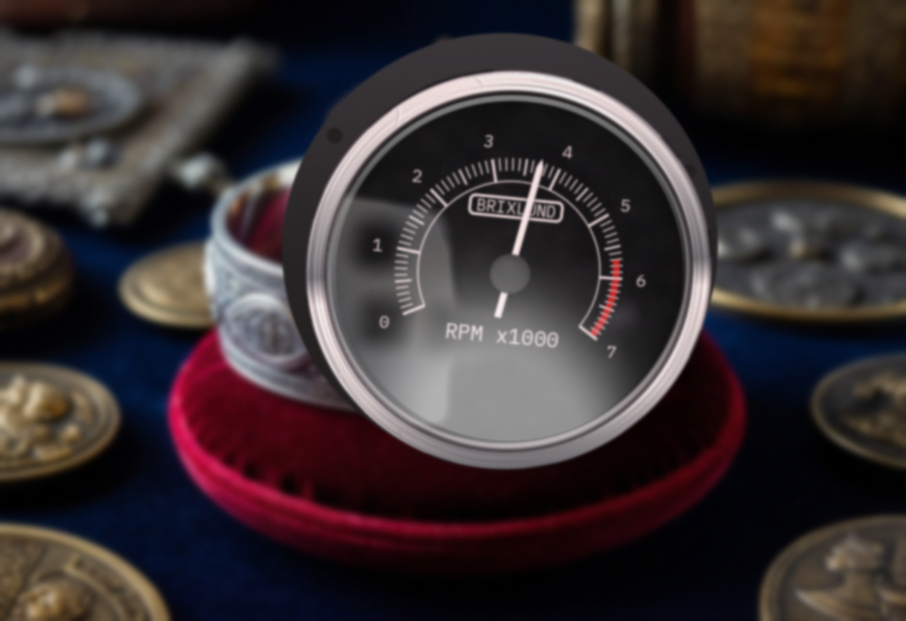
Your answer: rpm 3700
